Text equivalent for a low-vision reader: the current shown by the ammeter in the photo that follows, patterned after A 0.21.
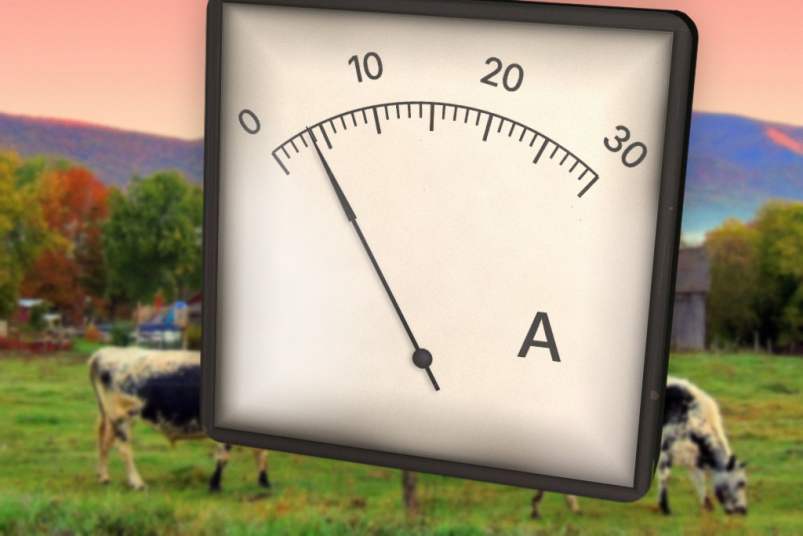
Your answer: A 4
